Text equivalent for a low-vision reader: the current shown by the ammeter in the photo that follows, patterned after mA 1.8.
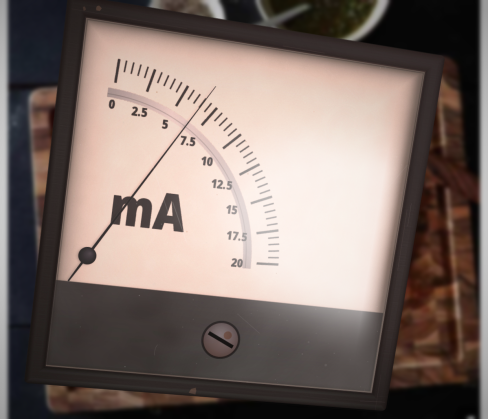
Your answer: mA 6.5
